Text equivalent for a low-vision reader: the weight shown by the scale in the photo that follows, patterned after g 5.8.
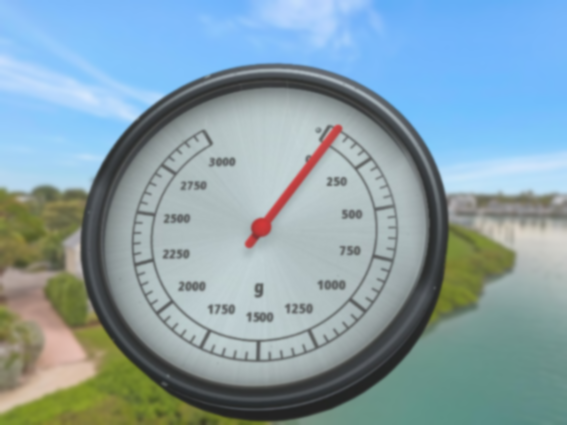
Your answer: g 50
